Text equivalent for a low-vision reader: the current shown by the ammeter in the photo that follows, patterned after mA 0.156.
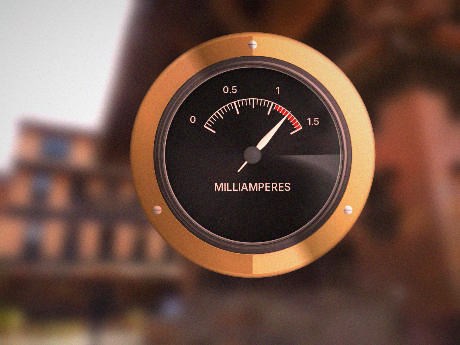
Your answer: mA 1.25
